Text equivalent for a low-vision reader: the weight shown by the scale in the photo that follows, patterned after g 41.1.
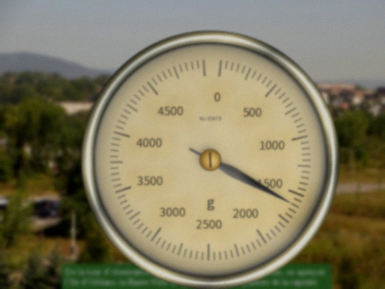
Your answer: g 1600
